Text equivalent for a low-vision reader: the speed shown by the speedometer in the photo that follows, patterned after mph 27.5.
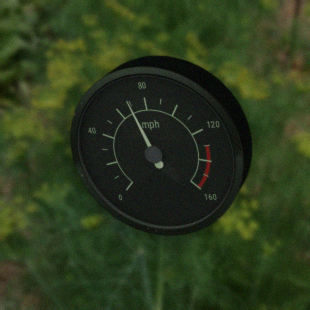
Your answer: mph 70
